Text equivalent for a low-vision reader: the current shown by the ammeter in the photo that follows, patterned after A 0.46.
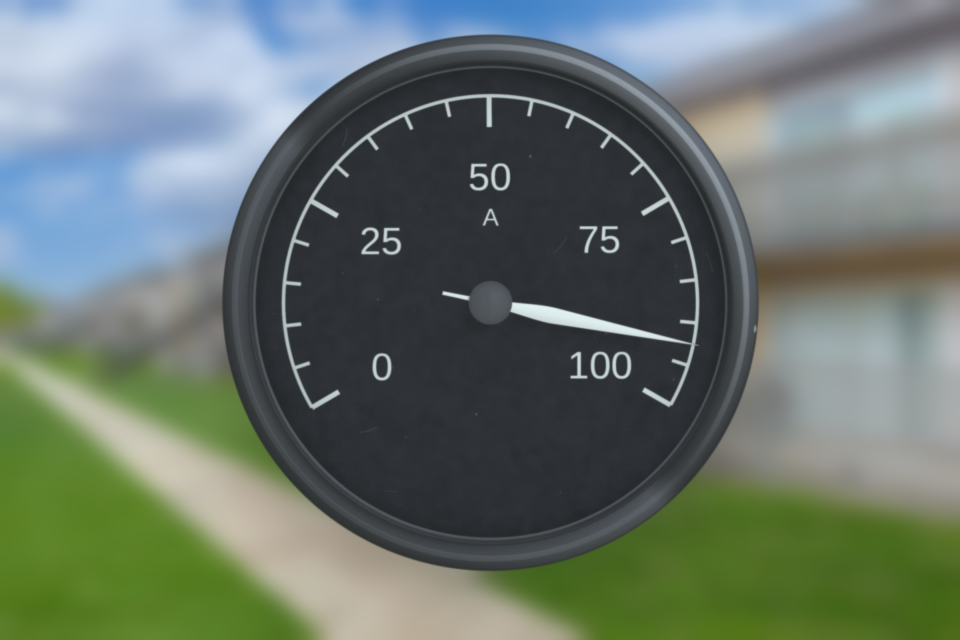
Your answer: A 92.5
